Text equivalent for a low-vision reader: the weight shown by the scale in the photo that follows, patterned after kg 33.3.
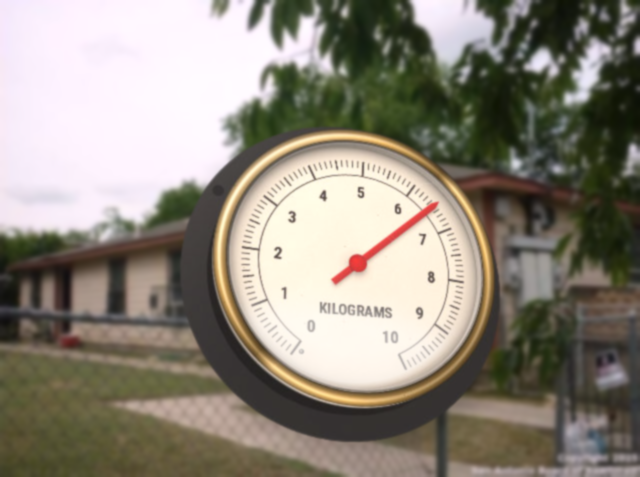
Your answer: kg 6.5
